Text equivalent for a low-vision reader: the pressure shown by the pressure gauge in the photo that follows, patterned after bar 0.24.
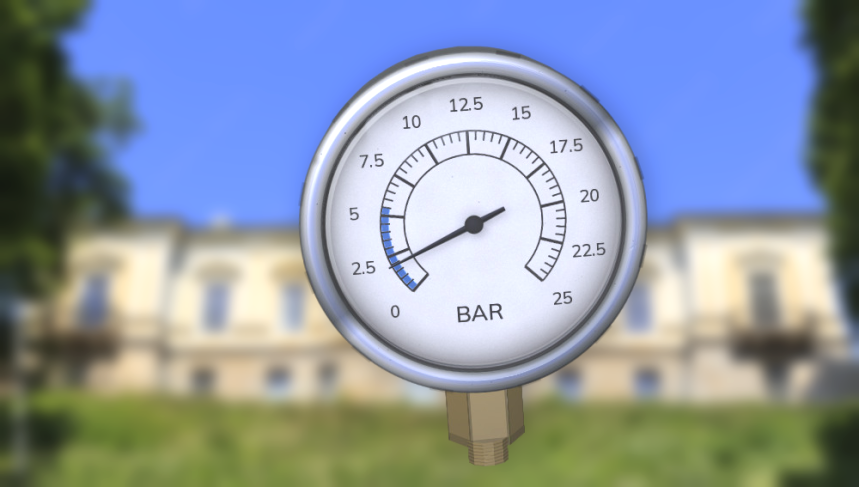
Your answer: bar 2
